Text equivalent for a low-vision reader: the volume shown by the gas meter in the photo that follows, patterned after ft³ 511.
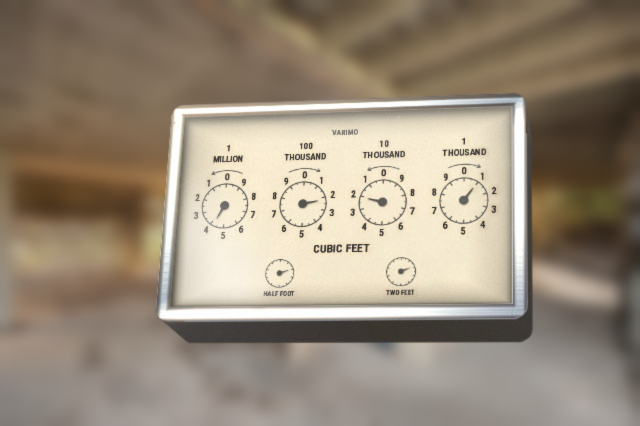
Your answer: ft³ 422100
